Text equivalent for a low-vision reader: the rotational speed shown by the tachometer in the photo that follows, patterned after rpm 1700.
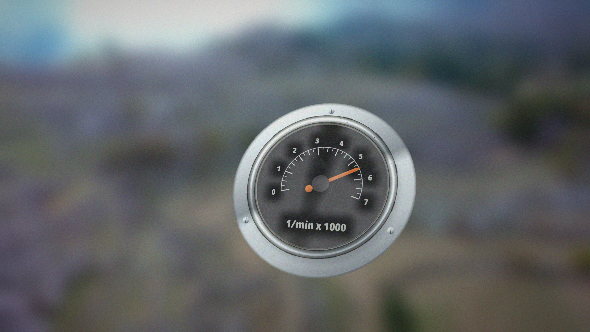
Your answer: rpm 5500
